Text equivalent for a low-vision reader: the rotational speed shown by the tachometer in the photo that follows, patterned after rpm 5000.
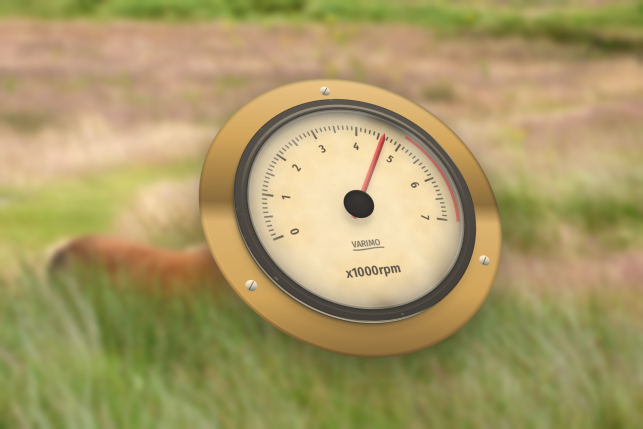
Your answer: rpm 4600
